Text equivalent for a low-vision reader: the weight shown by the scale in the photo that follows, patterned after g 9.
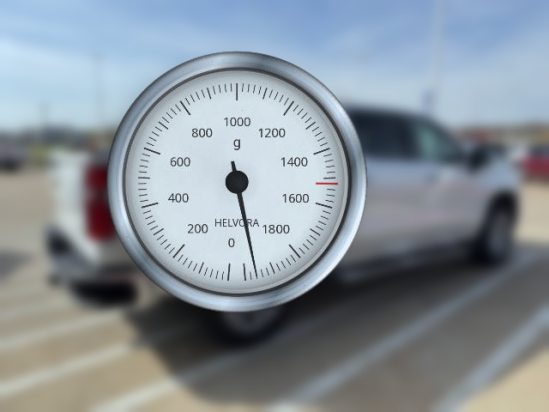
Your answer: g 1960
